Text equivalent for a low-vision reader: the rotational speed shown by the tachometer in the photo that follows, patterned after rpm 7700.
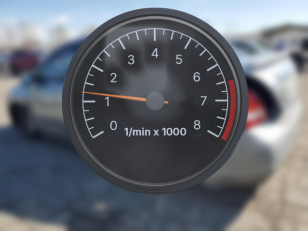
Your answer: rpm 1250
